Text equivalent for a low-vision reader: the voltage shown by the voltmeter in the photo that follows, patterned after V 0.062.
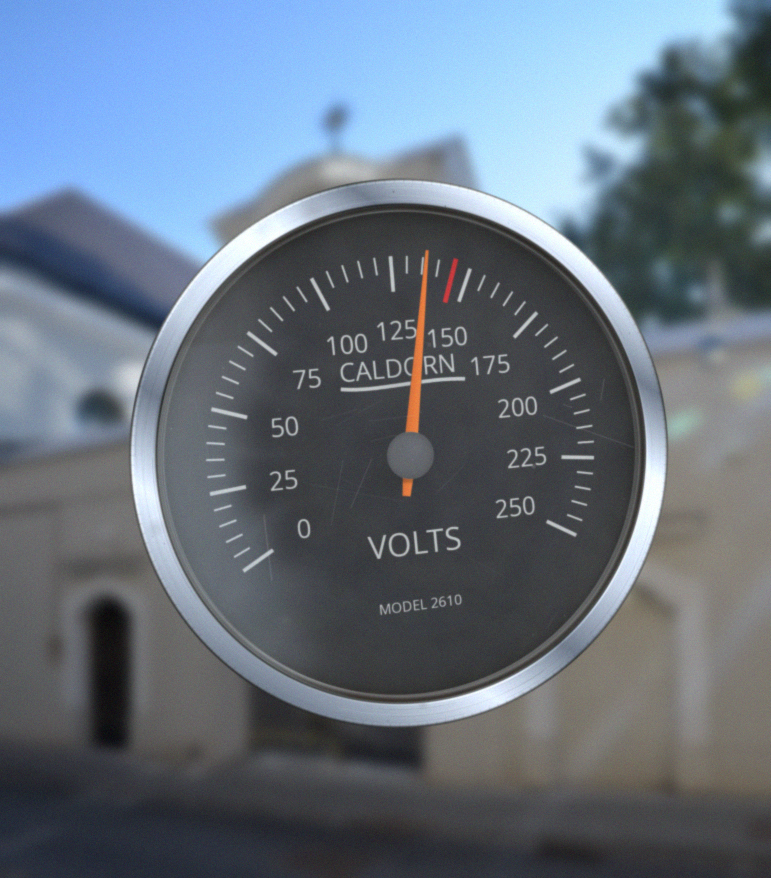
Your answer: V 135
